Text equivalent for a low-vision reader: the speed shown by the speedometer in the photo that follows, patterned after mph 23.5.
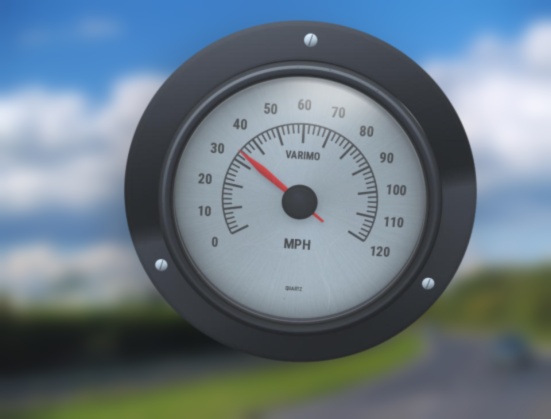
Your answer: mph 34
